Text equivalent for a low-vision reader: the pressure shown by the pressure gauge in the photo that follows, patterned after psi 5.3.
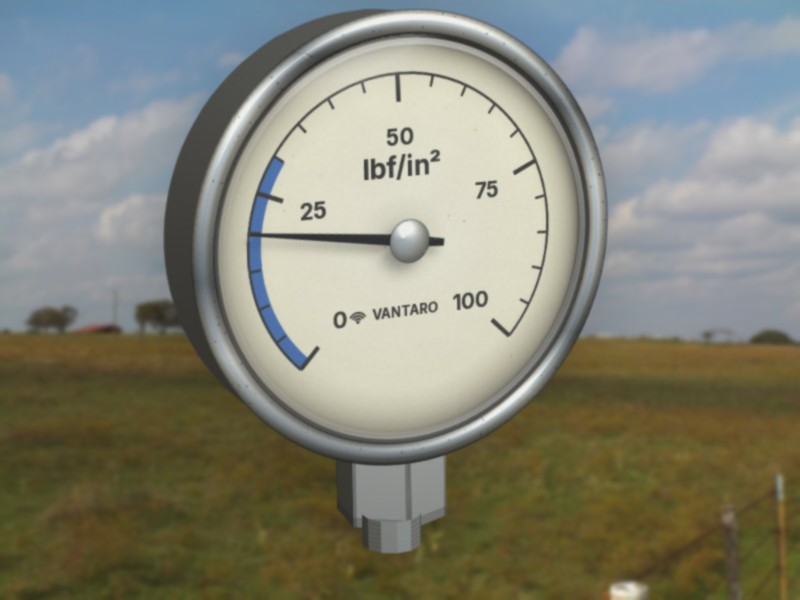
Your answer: psi 20
